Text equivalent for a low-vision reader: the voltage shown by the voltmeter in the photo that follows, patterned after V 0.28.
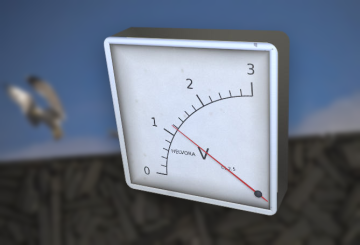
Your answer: V 1.2
